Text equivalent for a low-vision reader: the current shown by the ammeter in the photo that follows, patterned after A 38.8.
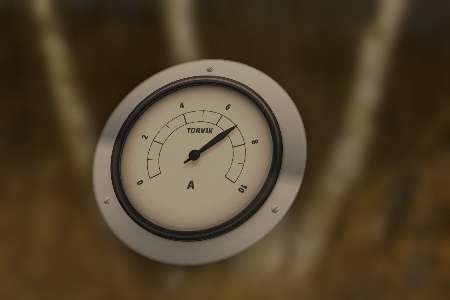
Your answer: A 7
